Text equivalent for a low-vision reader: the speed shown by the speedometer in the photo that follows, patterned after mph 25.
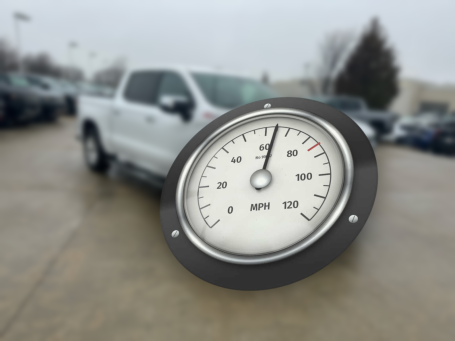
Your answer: mph 65
